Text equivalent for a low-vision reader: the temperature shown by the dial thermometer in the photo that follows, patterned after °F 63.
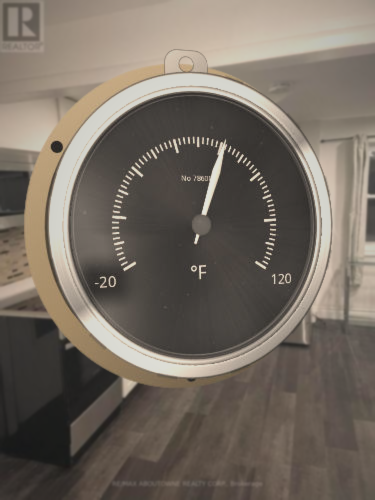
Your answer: °F 60
